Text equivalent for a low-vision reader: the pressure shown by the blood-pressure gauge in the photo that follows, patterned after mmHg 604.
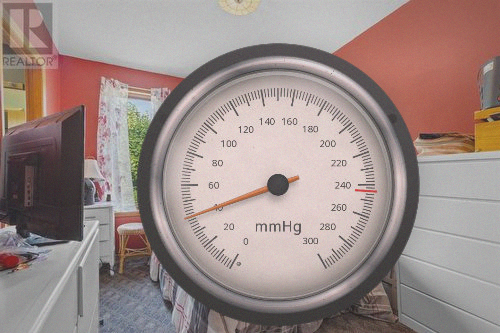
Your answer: mmHg 40
